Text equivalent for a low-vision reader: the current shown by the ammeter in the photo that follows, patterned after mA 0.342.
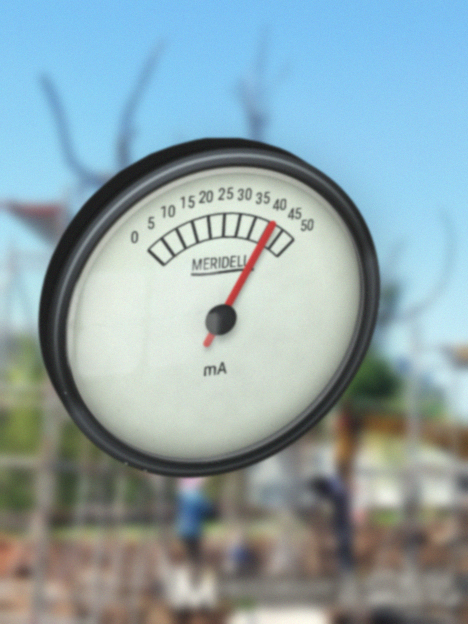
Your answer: mA 40
